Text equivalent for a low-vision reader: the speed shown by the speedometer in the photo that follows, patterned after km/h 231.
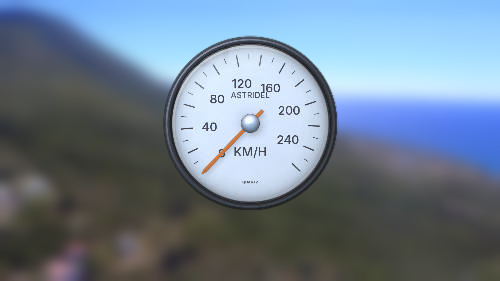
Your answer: km/h 0
